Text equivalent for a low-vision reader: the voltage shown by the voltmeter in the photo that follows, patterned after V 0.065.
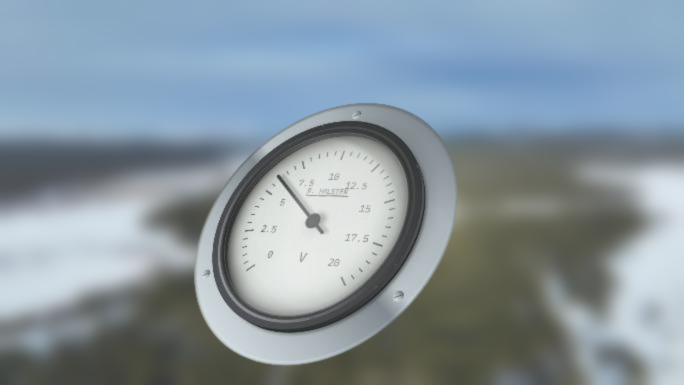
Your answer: V 6
